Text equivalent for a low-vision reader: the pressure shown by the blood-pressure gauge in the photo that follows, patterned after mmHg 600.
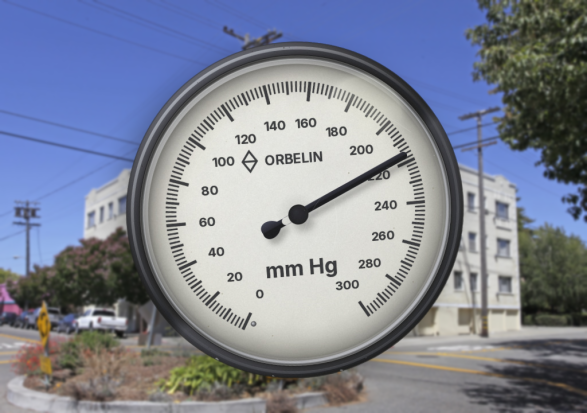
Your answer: mmHg 216
